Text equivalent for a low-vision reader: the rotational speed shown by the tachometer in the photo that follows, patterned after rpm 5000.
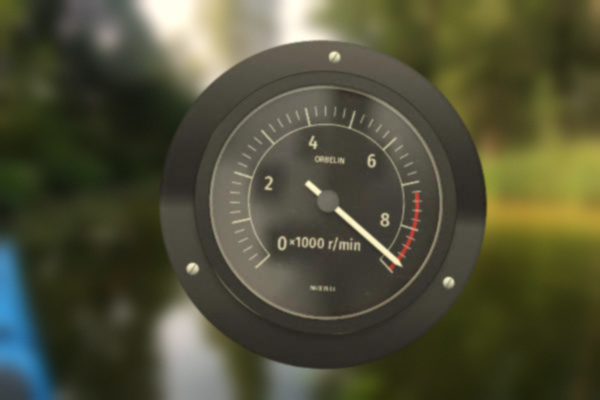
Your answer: rpm 8800
